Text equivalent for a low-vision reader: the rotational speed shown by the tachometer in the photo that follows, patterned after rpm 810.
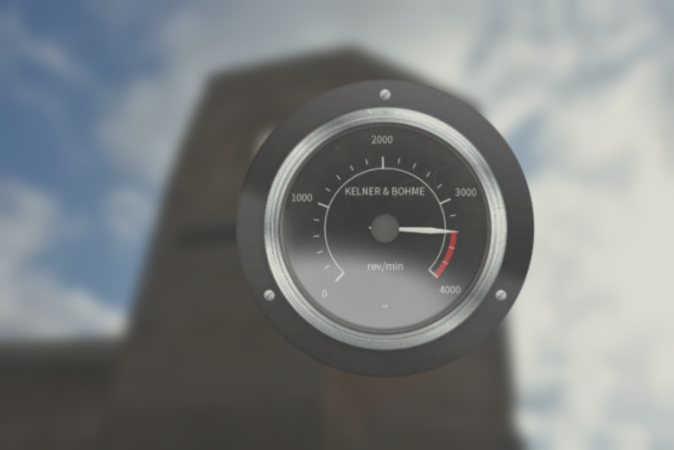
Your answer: rpm 3400
